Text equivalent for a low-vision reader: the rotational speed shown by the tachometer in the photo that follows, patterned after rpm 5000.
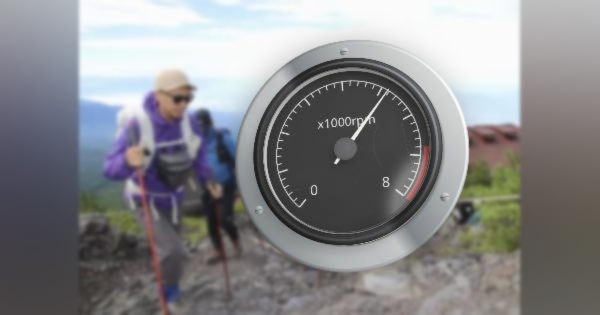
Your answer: rpm 5200
